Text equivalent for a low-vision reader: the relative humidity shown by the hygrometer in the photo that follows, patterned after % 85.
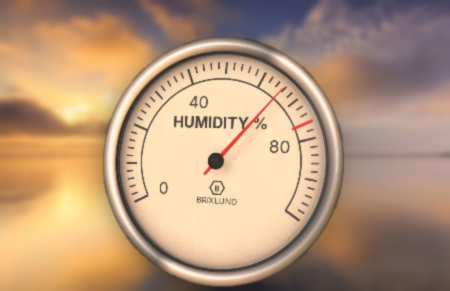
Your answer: % 66
